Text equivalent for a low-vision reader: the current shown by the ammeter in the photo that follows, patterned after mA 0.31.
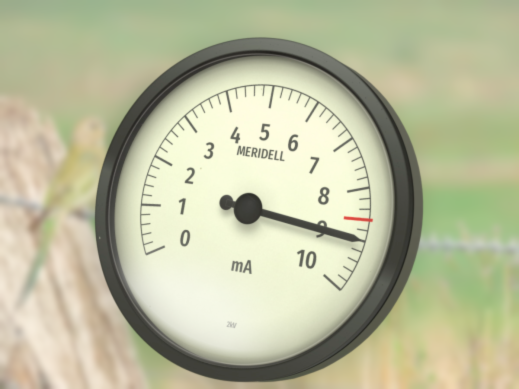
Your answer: mA 9
